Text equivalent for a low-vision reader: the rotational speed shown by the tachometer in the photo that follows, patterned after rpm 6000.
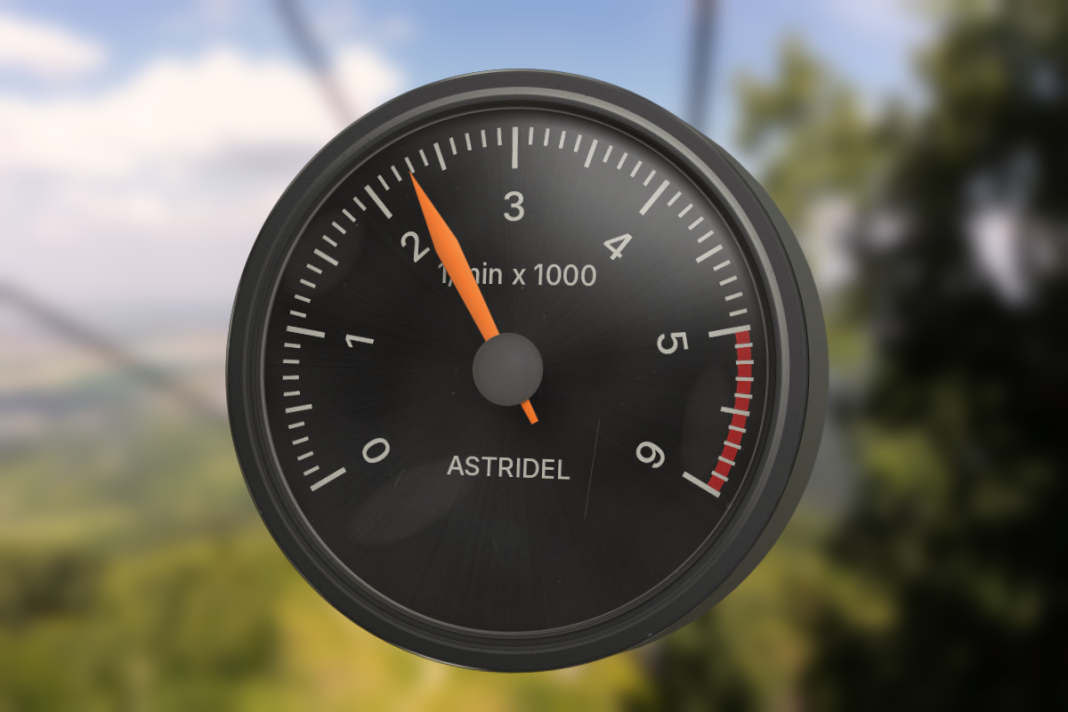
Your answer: rpm 2300
